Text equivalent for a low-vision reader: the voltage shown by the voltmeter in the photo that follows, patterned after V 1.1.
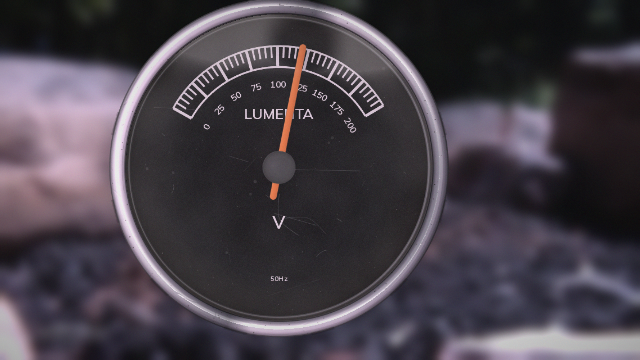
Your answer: V 120
